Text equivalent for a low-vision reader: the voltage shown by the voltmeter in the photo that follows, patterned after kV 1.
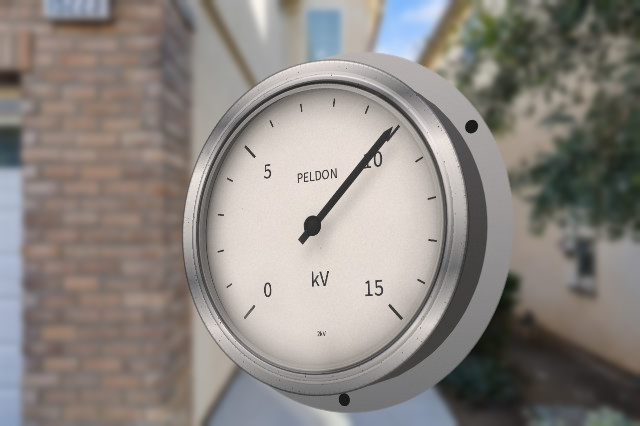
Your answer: kV 10
